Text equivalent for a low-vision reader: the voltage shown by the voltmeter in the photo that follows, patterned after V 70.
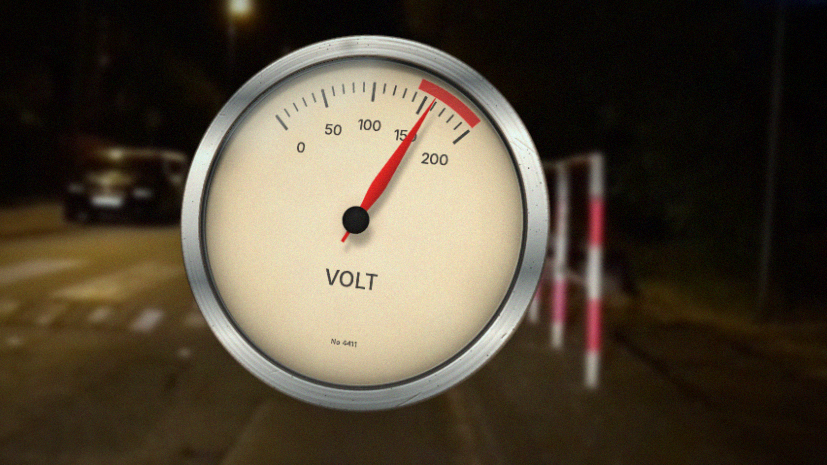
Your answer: V 160
